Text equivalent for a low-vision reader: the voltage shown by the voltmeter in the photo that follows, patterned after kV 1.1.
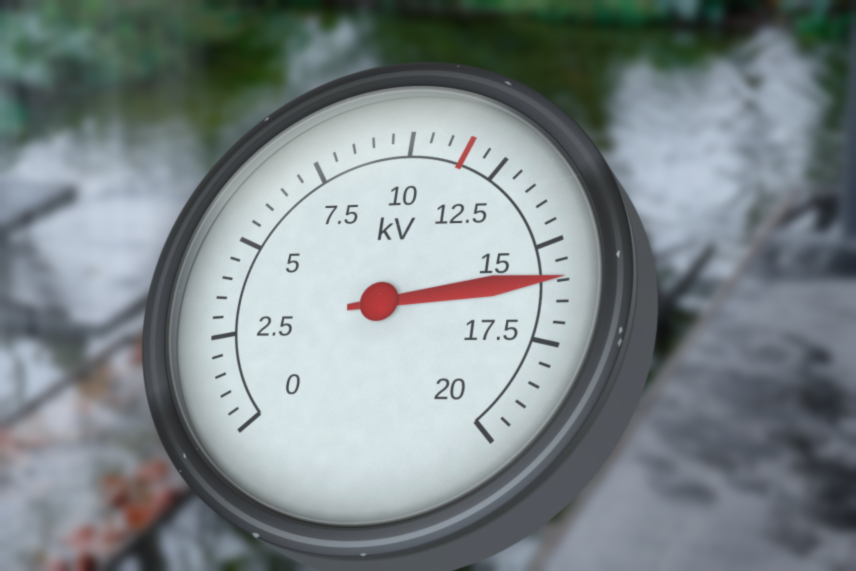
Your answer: kV 16
